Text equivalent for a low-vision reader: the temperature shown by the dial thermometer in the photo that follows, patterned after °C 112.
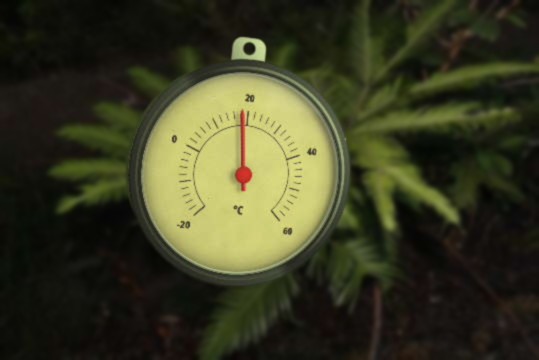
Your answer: °C 18
